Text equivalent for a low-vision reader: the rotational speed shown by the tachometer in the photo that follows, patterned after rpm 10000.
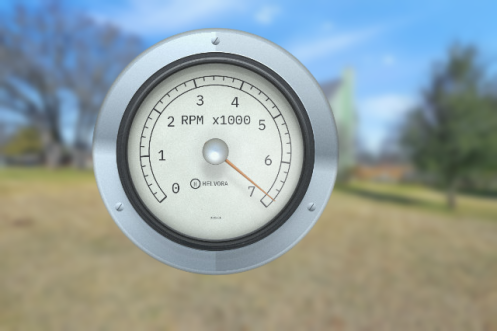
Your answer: rpm 6800
